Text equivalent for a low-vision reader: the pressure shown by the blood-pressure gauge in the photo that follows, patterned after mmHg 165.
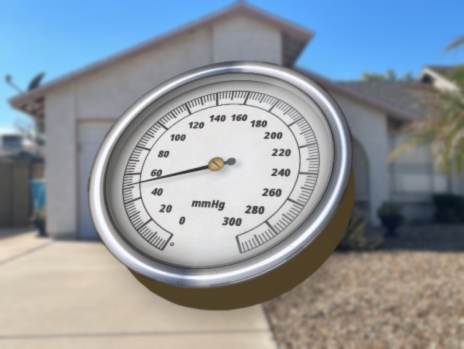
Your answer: mmHg 50
